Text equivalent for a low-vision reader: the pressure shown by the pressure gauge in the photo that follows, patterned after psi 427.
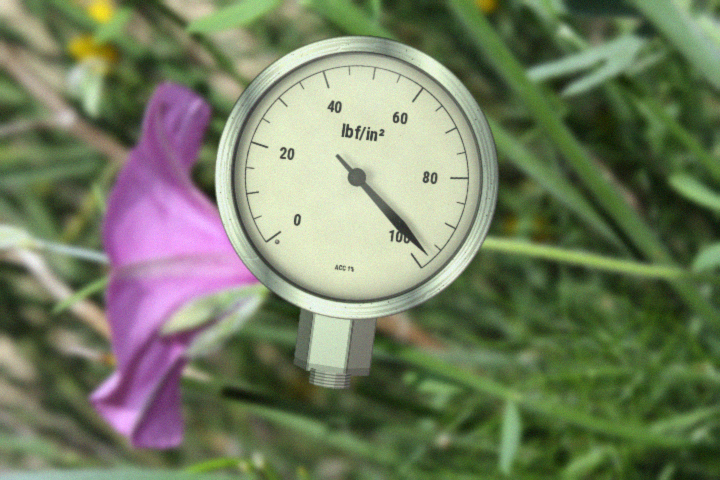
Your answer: psi 97.5
